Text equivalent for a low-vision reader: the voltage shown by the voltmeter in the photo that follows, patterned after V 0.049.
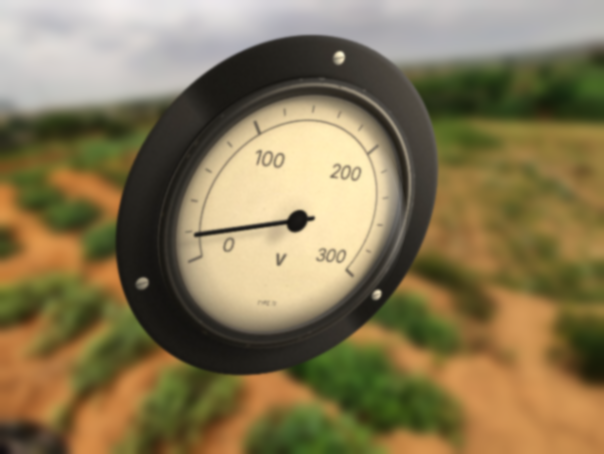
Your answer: V 20
